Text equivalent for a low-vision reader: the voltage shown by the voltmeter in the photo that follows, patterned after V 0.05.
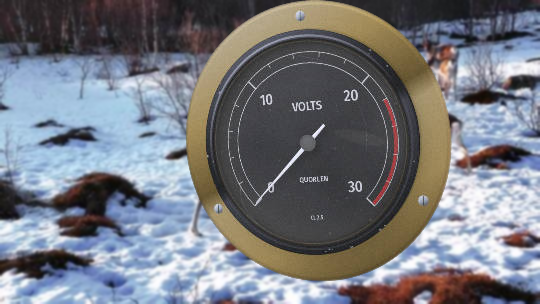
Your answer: V 0
